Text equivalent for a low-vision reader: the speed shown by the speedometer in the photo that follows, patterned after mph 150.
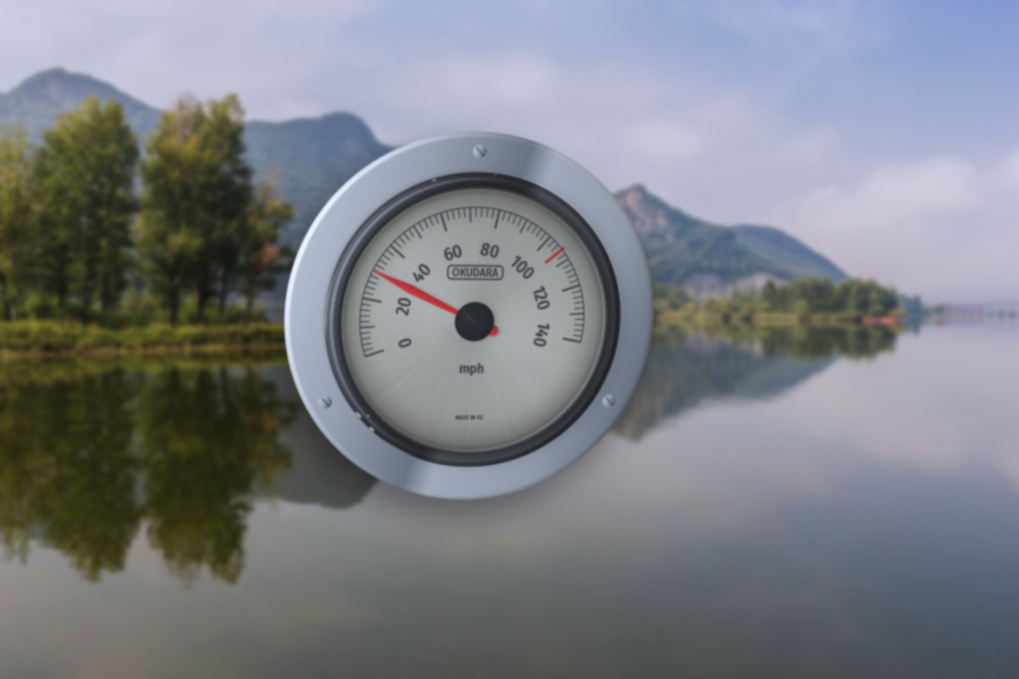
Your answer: mph 30
